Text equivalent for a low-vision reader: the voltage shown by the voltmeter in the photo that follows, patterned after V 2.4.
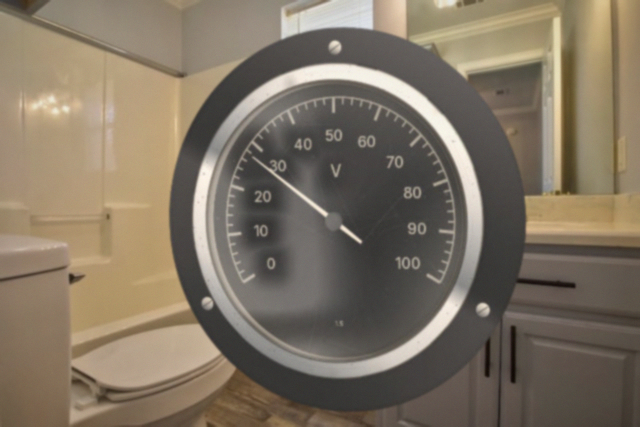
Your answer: V 28
